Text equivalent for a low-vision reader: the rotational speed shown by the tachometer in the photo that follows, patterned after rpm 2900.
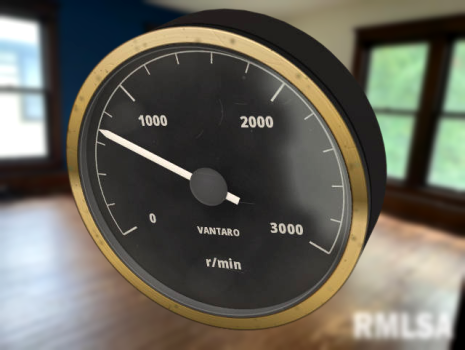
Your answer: rpm 700
